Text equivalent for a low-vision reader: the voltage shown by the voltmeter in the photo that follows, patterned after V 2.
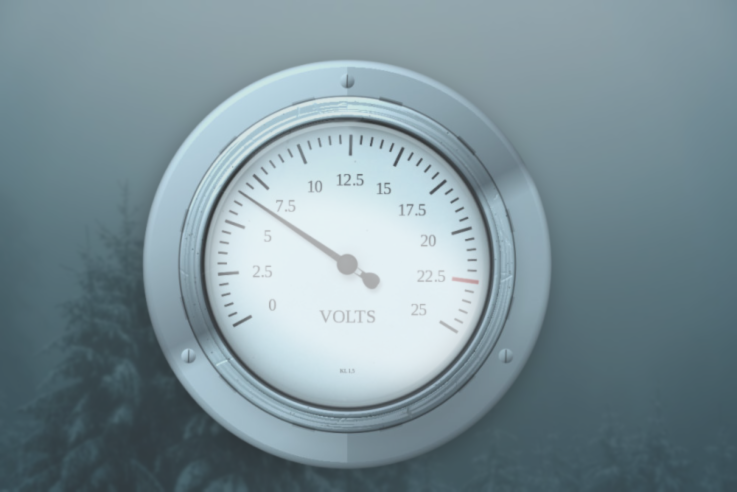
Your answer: V 6.5
